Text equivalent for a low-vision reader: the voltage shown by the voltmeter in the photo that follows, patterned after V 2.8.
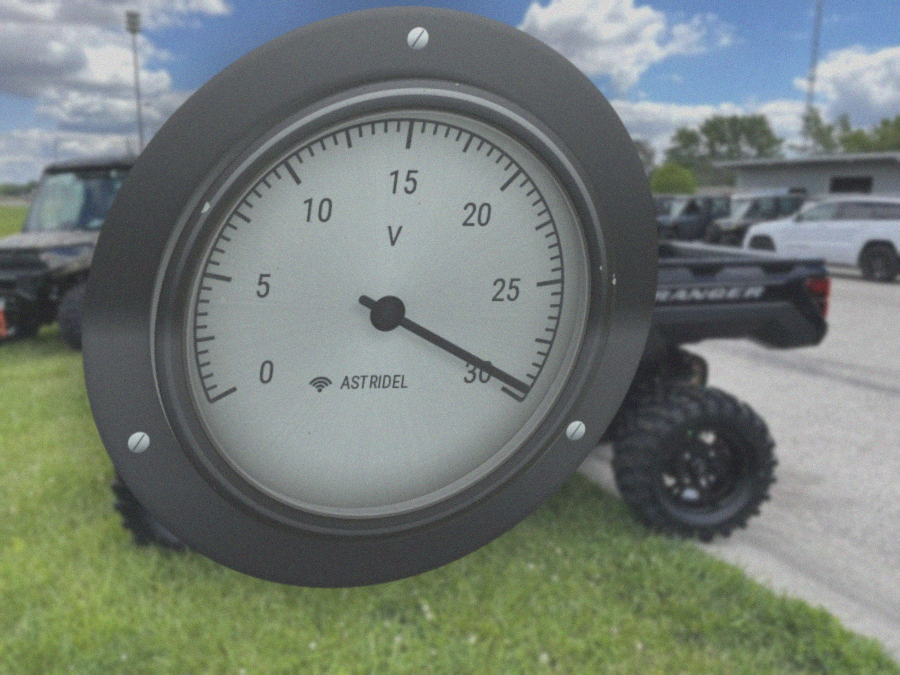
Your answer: V 29.5
